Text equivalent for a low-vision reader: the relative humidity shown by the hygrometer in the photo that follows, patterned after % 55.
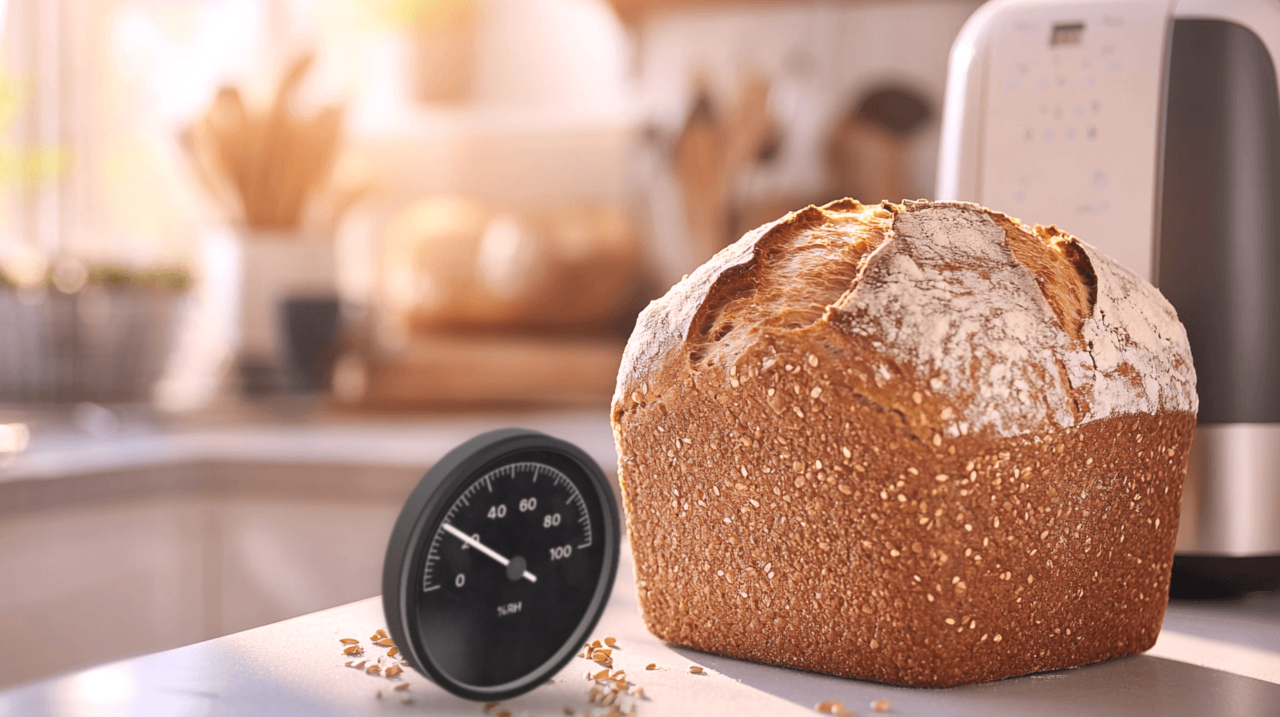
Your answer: % 20
